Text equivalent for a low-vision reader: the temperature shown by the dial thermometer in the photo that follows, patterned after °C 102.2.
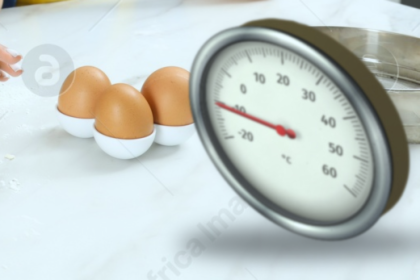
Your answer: °C -10
